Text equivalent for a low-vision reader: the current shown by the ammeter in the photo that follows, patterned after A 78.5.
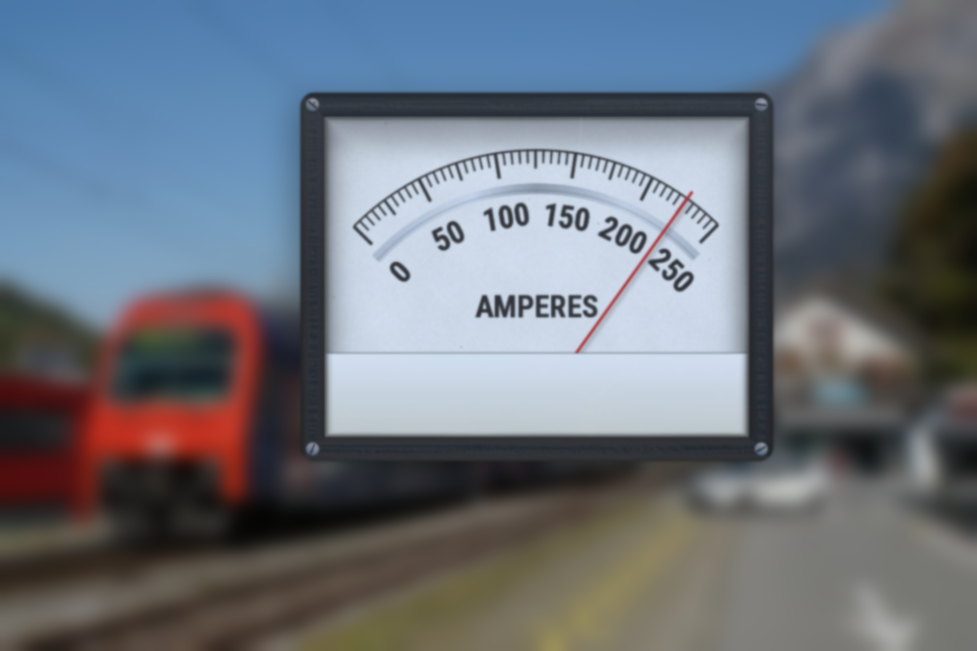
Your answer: A 225
